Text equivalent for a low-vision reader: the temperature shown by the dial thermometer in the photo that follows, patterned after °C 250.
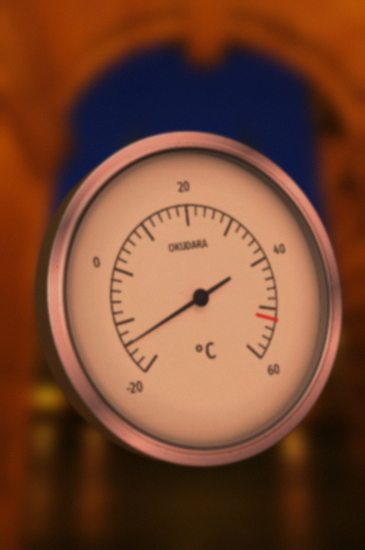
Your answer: °C -14
